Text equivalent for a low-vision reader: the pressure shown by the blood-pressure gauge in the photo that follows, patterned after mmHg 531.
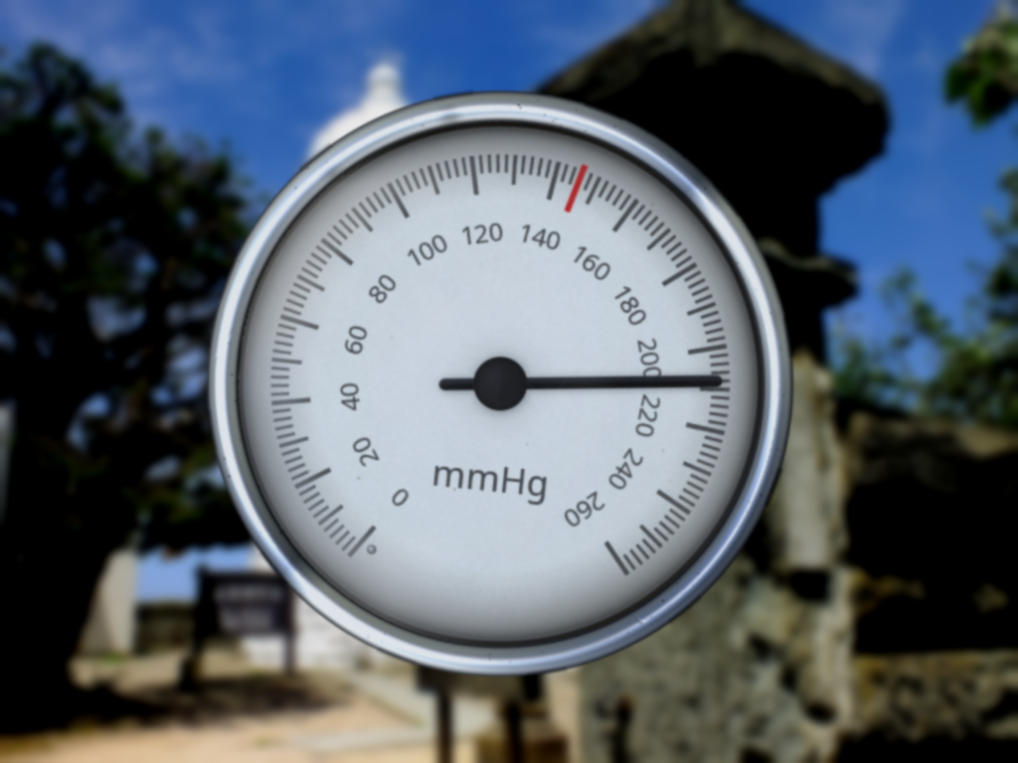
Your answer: mmHg 208
